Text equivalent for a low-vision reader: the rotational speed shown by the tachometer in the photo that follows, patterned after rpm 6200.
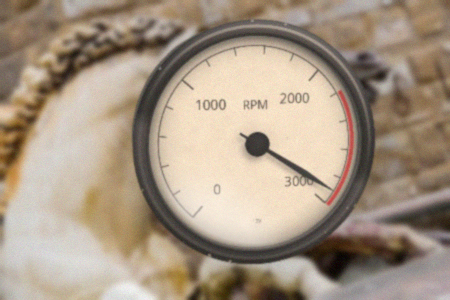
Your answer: rpm 2900
